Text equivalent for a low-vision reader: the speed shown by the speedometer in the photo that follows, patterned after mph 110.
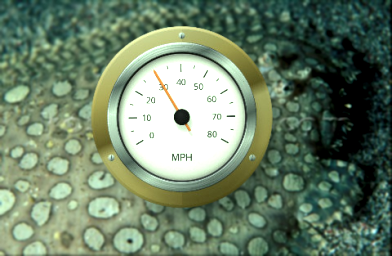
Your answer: mph 30
